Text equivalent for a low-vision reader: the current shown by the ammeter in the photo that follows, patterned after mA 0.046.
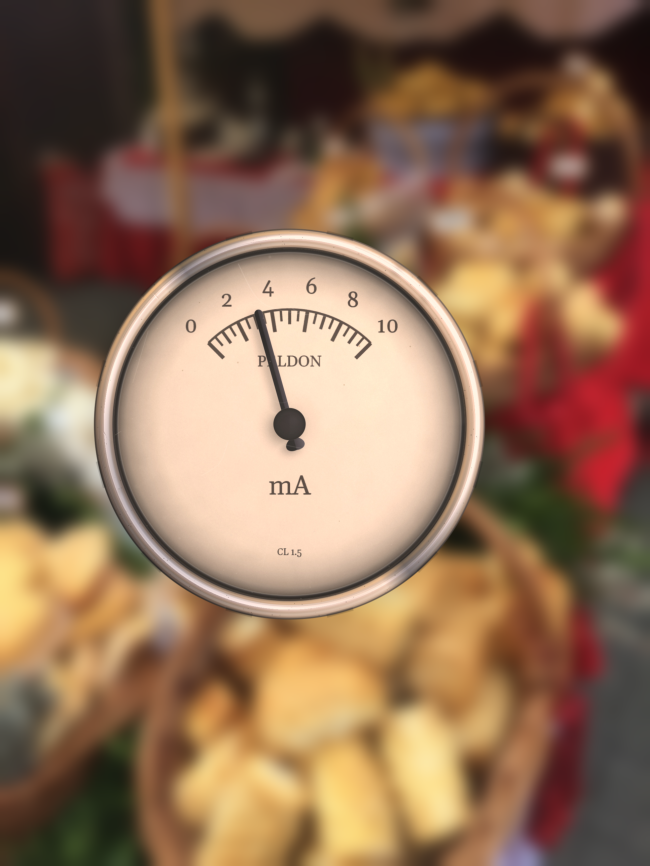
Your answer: mA 3.25
